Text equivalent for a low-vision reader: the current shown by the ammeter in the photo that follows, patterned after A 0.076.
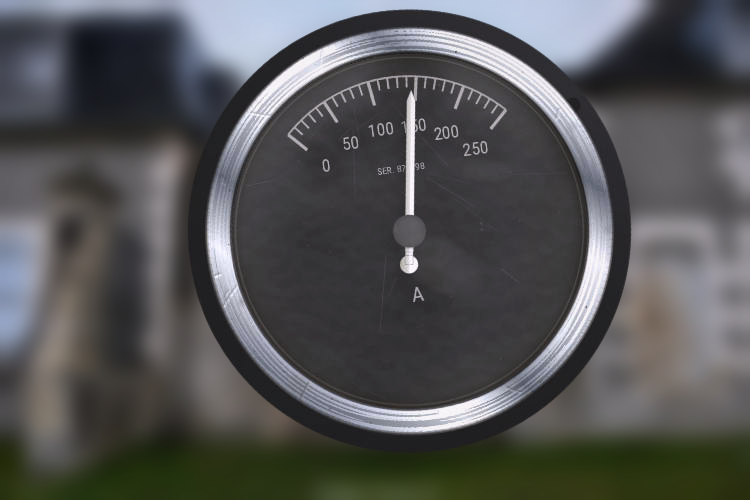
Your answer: A 145
